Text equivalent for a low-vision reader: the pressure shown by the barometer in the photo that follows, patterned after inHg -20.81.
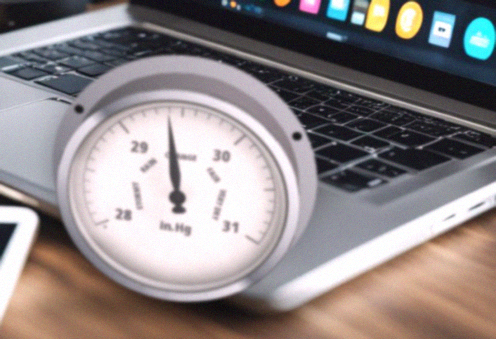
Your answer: inHg 29.4
